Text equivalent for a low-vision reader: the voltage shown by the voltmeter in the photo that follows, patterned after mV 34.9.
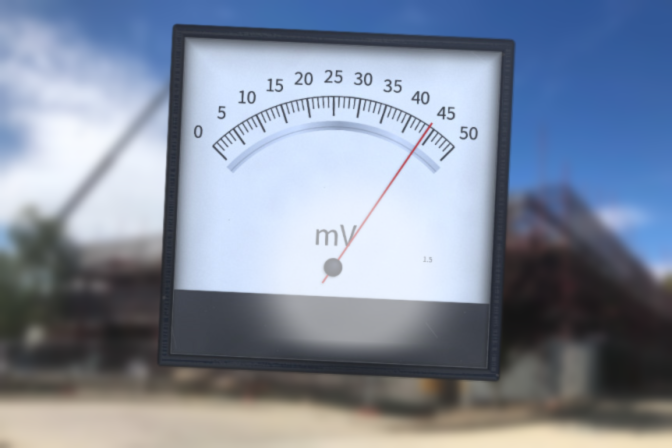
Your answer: mV 44
